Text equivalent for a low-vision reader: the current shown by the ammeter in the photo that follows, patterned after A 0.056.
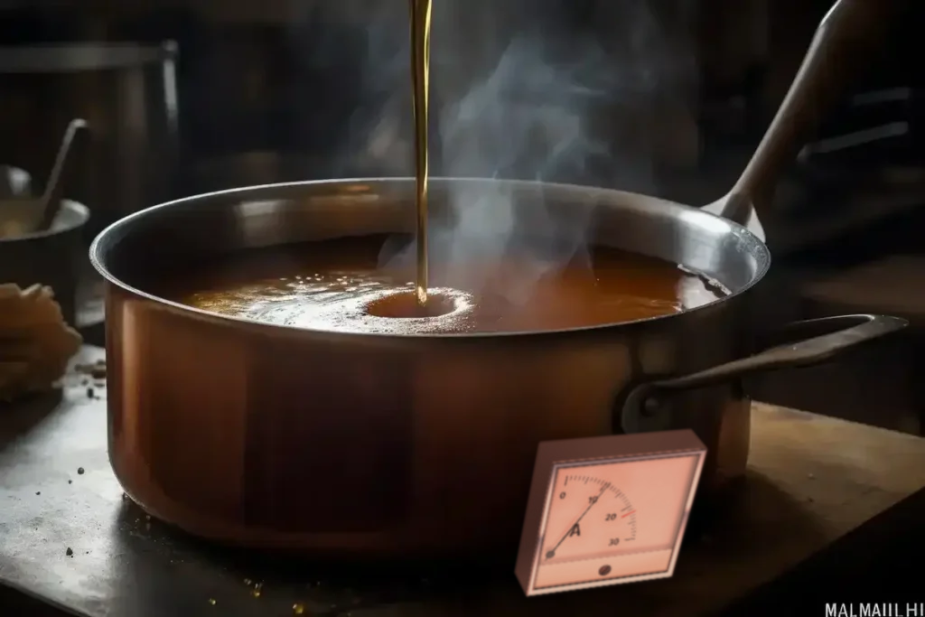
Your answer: A 10
